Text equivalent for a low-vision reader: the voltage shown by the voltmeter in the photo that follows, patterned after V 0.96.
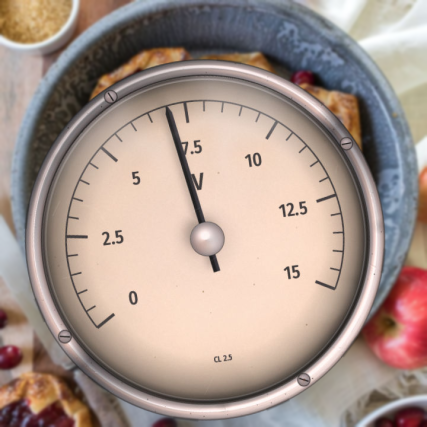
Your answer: V 7
